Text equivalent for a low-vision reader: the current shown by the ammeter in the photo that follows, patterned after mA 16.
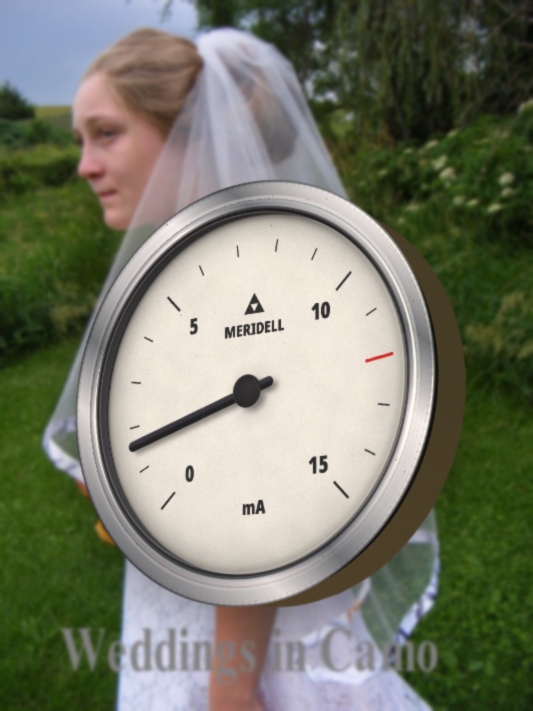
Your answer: mA 1.5
